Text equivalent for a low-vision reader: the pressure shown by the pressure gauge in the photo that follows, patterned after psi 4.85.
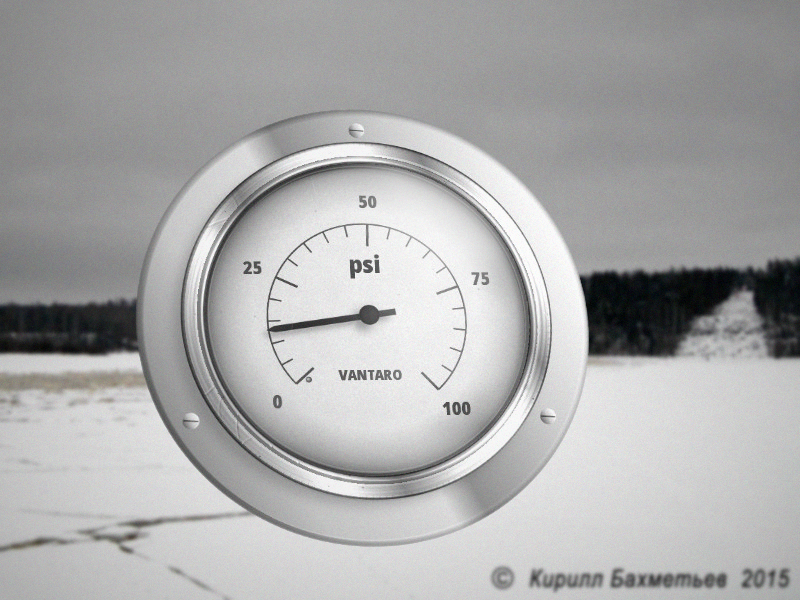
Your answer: psi 12.5
